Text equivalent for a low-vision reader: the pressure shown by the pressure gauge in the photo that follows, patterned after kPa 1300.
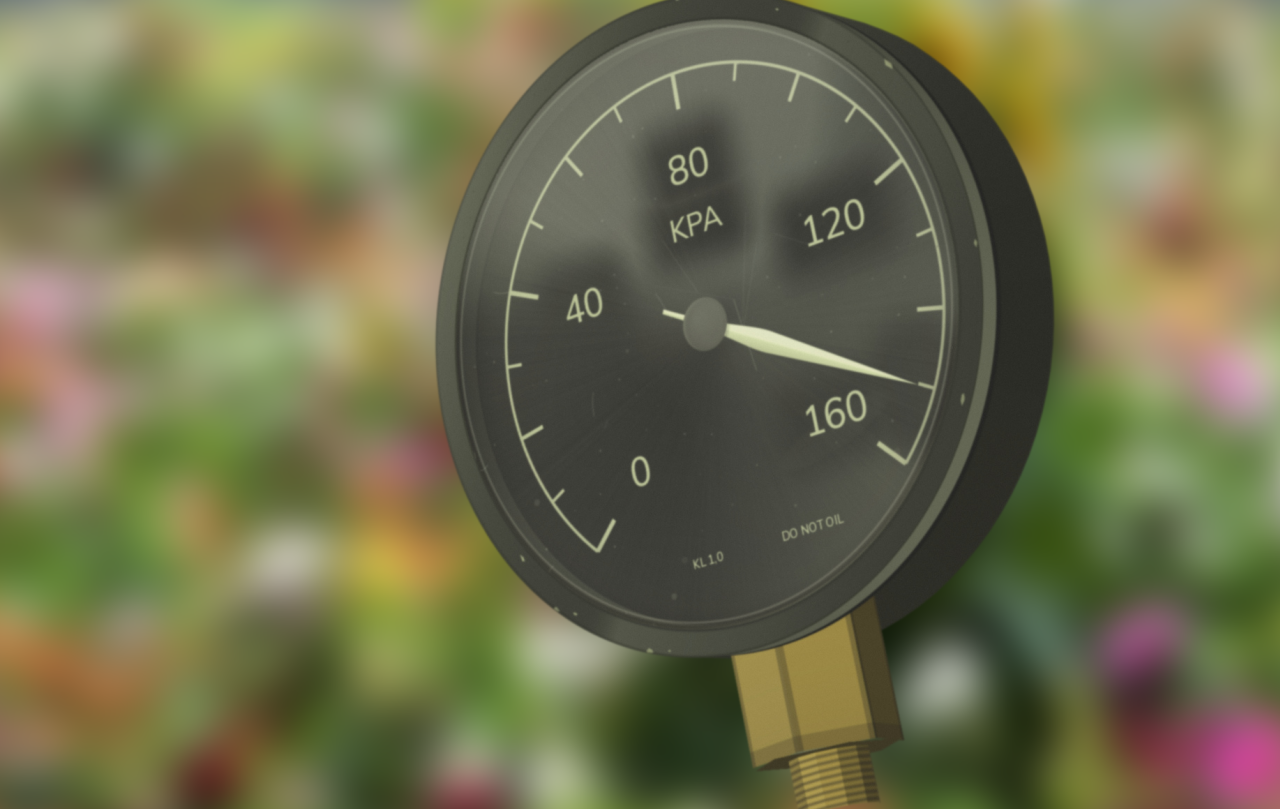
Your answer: kPa 150
